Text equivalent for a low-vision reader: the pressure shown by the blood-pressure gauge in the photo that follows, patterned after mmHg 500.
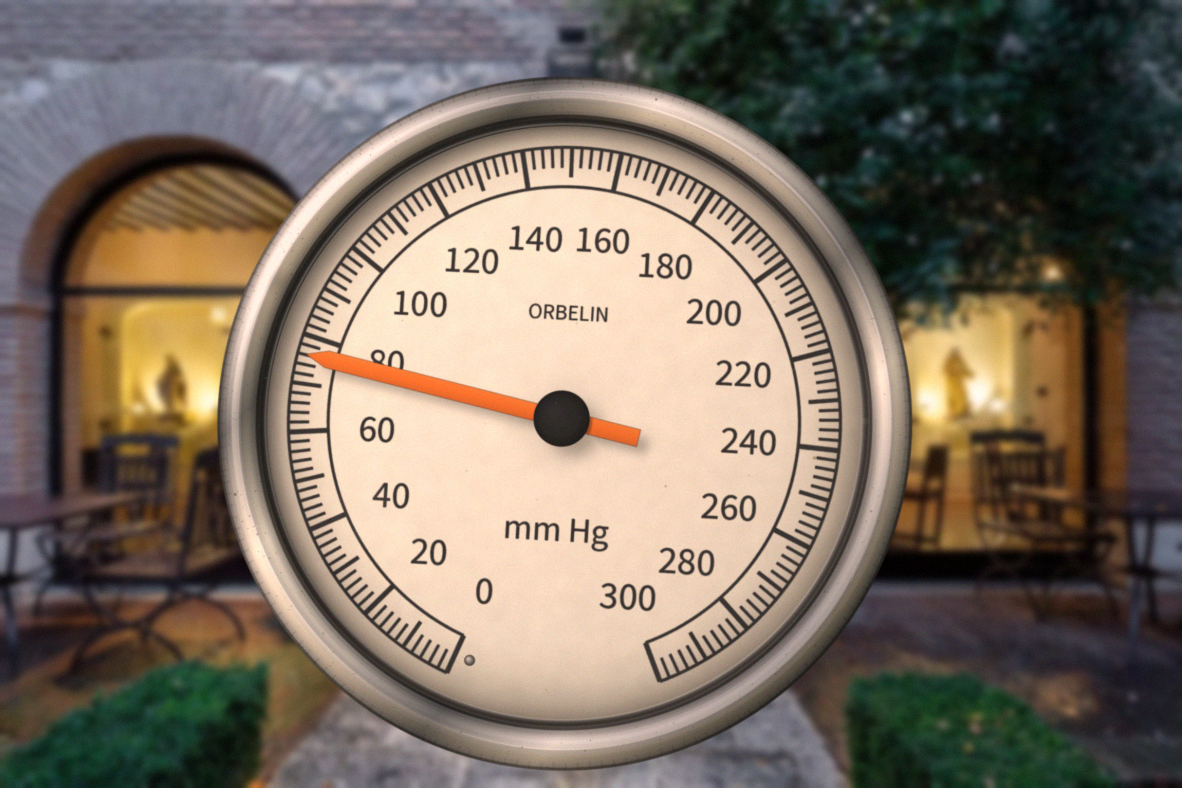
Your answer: mmHg 76
